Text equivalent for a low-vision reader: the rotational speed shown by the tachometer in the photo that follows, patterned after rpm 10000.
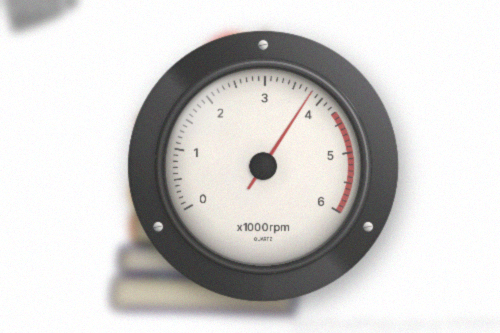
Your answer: rpm 3800
